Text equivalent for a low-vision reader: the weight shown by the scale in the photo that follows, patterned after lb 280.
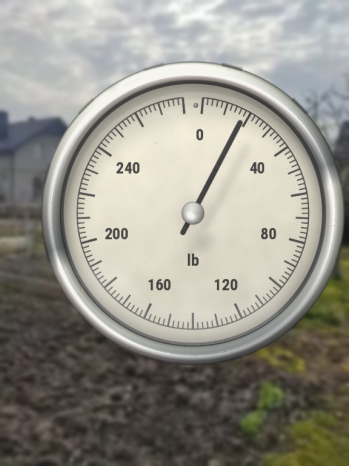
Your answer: lb 18
